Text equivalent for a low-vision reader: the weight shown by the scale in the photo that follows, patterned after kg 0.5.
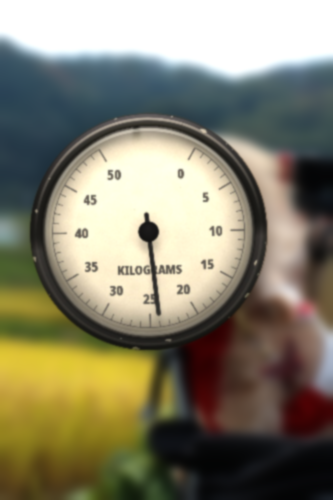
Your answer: kg 24
